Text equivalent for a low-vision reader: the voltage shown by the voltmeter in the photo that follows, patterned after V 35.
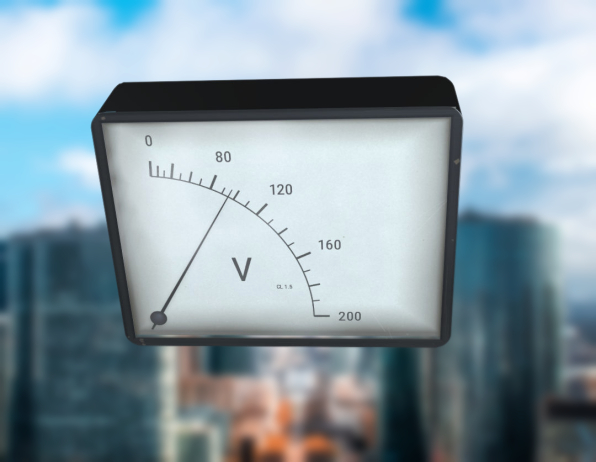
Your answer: V 95
